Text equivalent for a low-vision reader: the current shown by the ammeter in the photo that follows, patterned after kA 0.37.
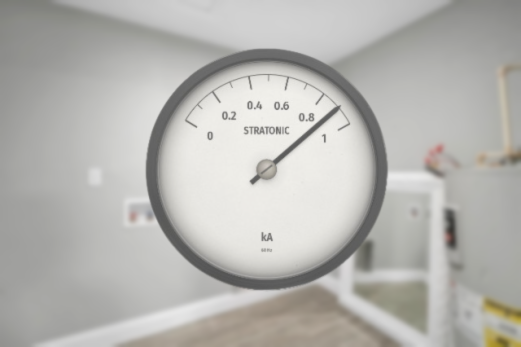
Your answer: kA 0.9
